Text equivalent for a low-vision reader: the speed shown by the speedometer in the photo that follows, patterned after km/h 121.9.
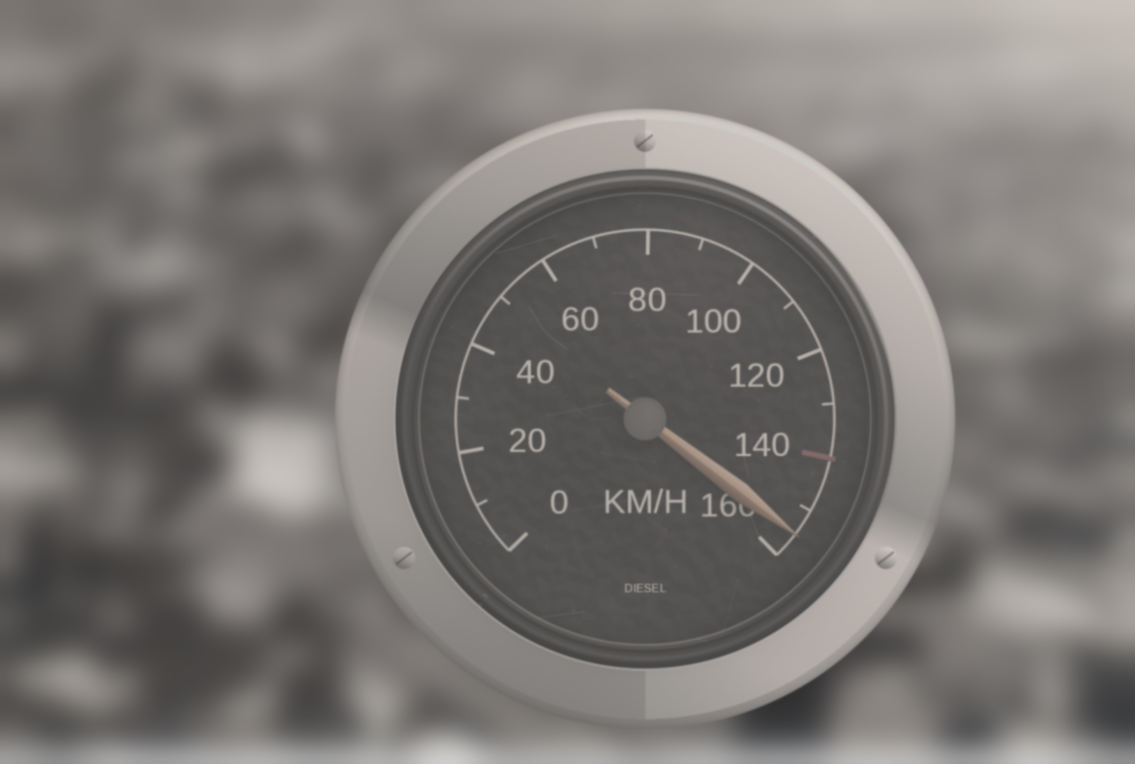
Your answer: km/h 155
